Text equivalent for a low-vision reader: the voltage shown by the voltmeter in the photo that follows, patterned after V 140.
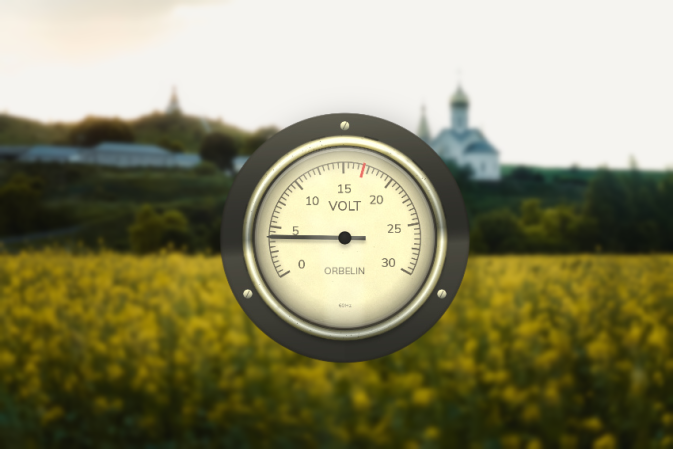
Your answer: V 4
